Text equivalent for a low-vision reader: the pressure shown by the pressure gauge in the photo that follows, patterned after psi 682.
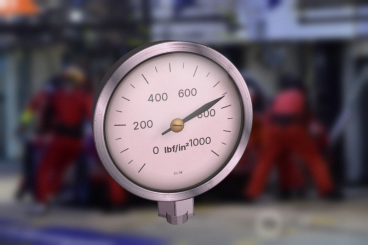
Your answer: psi 750
